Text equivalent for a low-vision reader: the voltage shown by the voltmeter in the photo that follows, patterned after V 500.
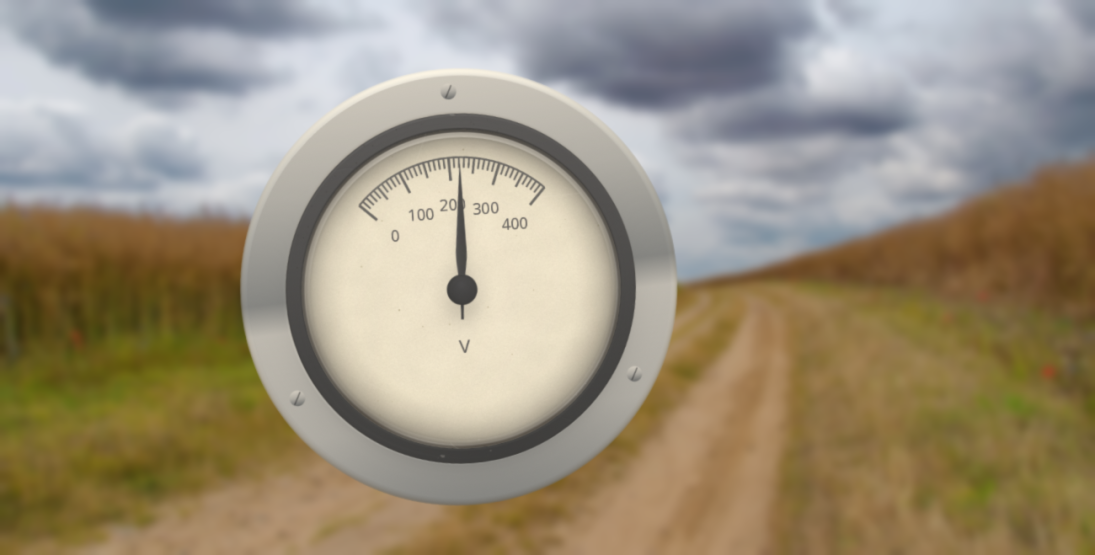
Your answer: V 220
